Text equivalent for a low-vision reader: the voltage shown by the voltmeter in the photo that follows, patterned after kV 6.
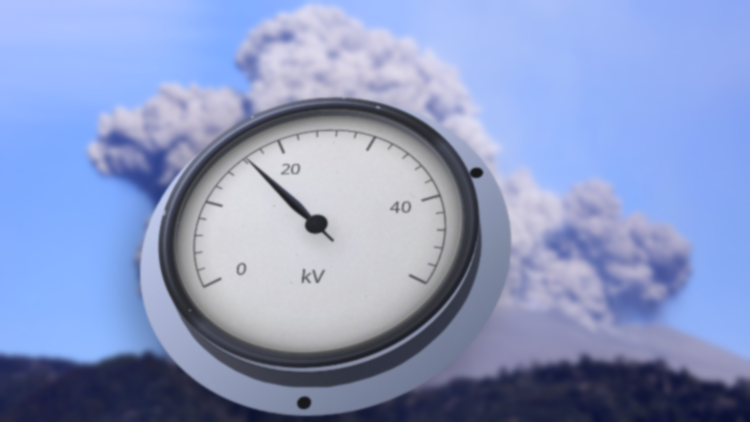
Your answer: kV 16
